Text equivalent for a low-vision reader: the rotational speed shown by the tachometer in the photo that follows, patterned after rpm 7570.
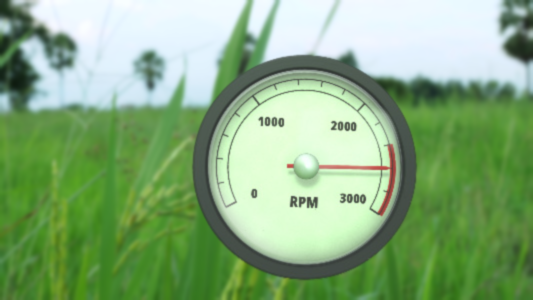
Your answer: rpm 2600
